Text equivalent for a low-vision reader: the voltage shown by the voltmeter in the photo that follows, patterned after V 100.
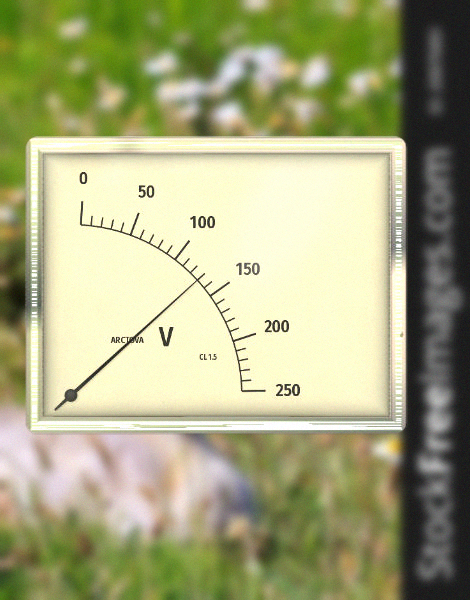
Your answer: V 130
